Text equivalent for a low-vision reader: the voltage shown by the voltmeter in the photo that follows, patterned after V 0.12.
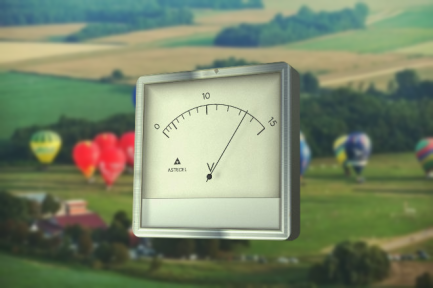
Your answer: V 13.5
